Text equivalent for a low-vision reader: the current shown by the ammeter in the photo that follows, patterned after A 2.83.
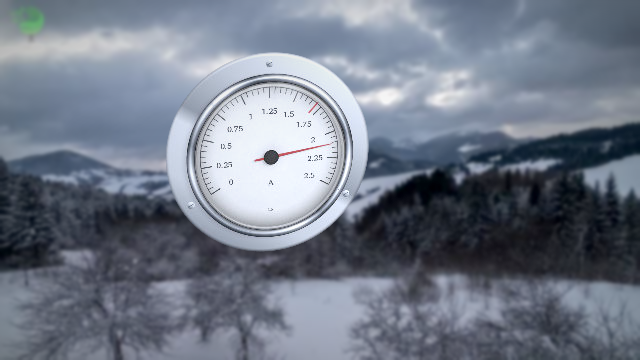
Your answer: A 2.1
